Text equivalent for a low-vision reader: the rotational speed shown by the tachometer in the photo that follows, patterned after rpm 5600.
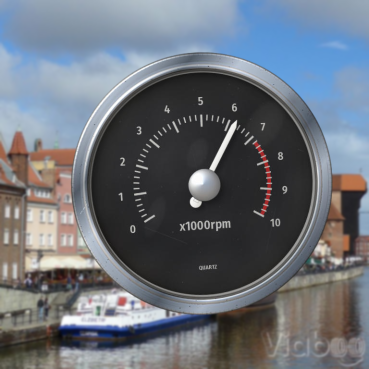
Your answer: rpm 6200
